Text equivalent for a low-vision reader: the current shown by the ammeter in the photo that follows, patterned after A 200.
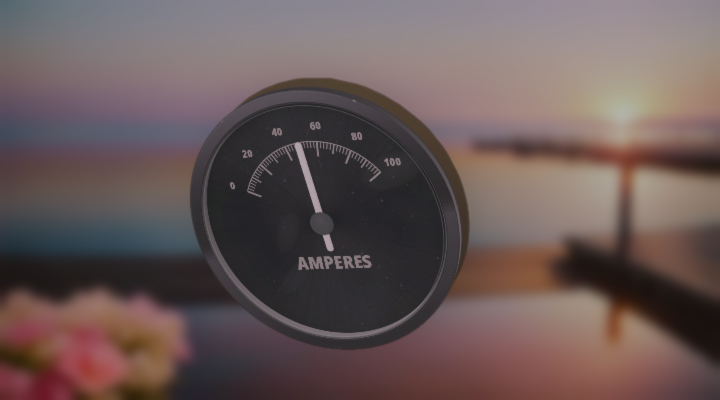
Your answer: A 50
